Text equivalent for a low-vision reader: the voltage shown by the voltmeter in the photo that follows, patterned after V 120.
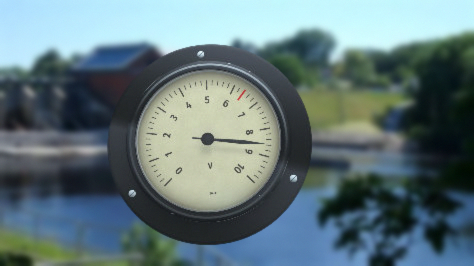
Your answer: V 8.6
